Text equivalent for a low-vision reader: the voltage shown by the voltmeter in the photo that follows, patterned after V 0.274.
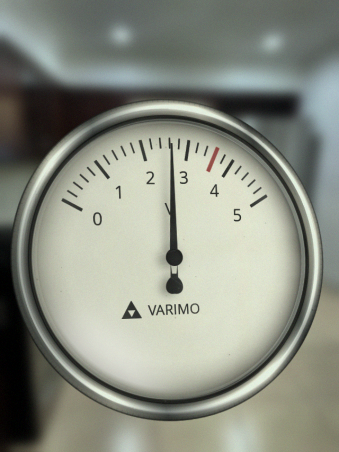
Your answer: V 2.6
